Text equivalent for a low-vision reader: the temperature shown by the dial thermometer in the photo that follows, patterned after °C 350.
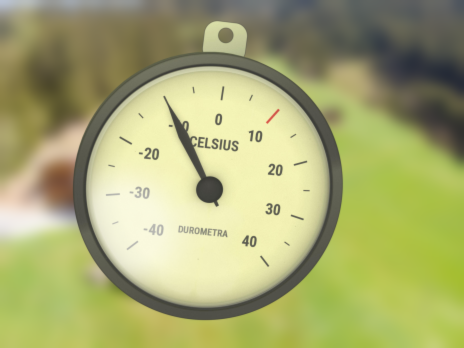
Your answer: °C -10
